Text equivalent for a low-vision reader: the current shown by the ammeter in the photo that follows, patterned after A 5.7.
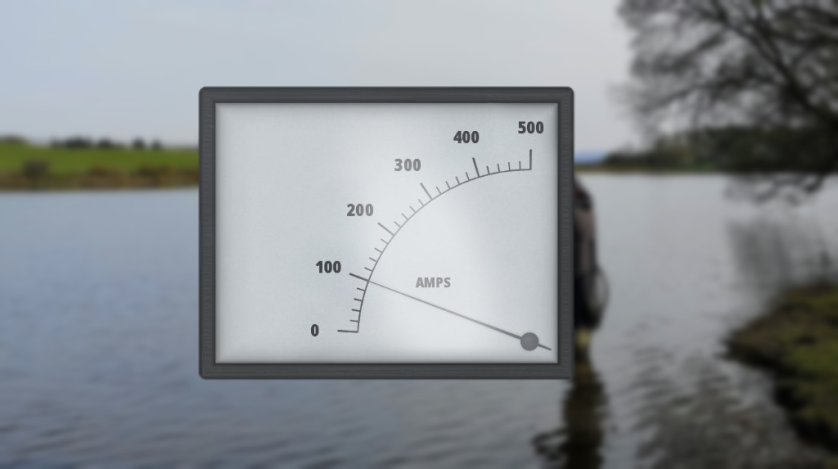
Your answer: A 100
